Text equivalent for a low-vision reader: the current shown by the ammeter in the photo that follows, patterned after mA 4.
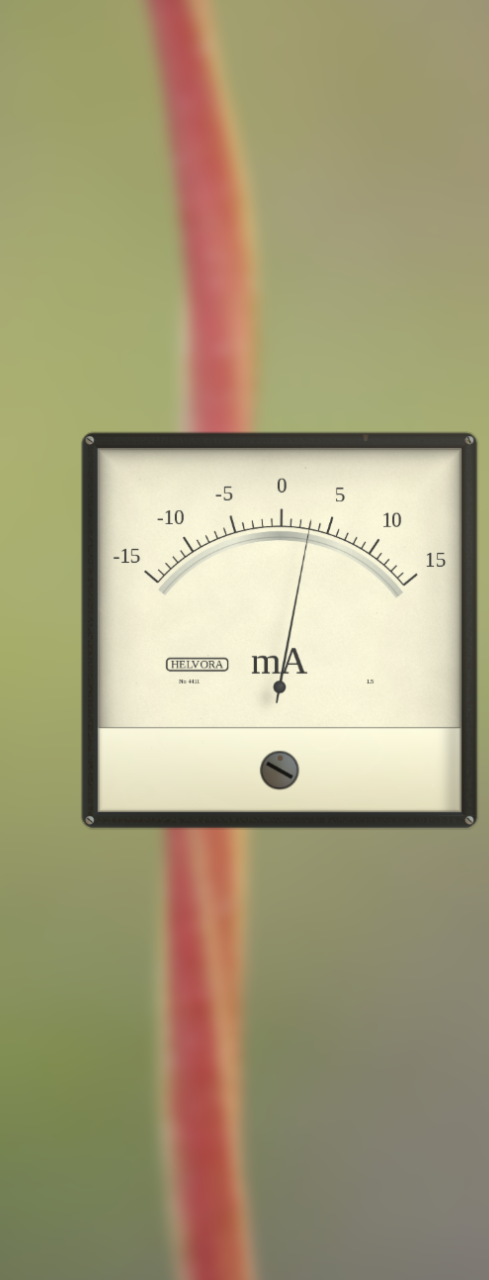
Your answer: mA 3
